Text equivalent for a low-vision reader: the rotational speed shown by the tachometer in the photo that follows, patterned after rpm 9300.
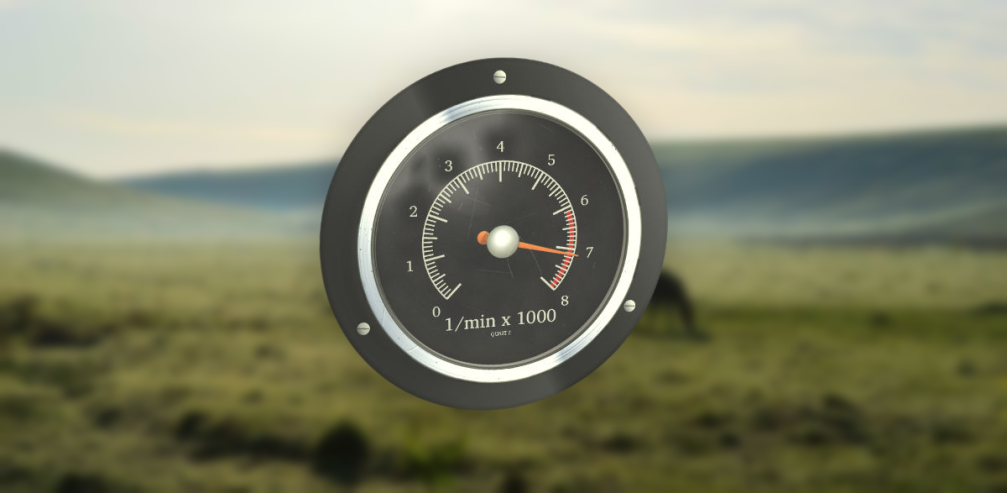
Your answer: rpm 7100
